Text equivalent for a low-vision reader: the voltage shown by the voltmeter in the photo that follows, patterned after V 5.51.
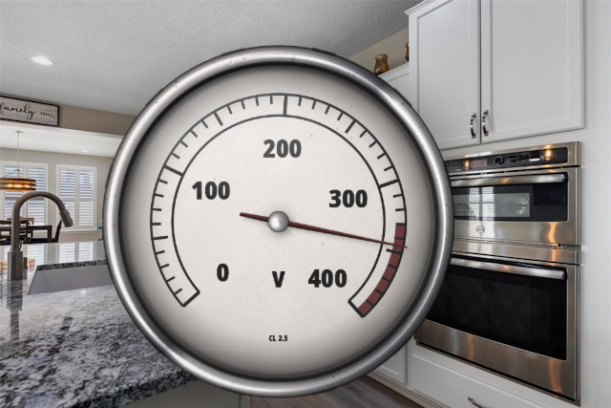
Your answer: V 345
